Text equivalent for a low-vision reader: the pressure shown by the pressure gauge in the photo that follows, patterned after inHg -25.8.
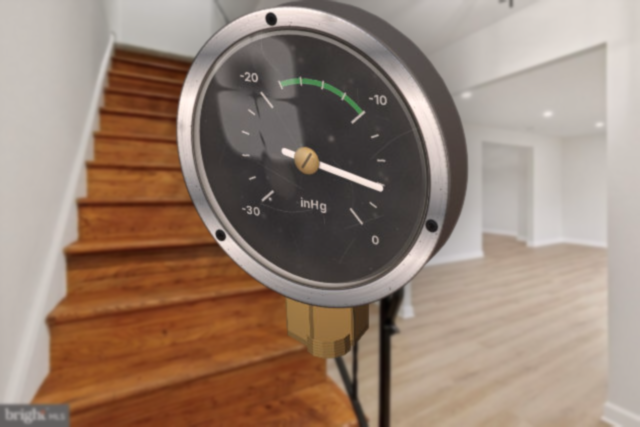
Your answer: inHg -4
